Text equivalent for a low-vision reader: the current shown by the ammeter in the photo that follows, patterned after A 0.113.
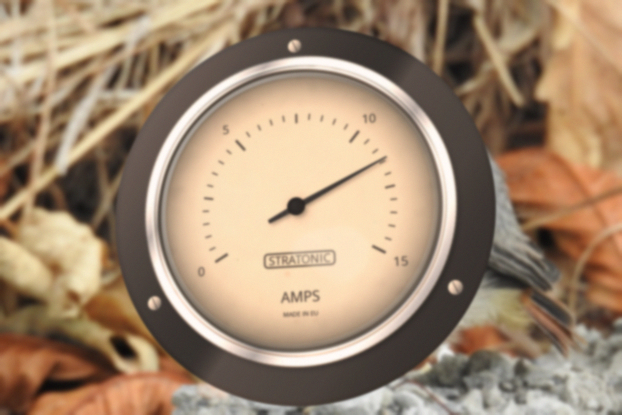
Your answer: A 11.5
